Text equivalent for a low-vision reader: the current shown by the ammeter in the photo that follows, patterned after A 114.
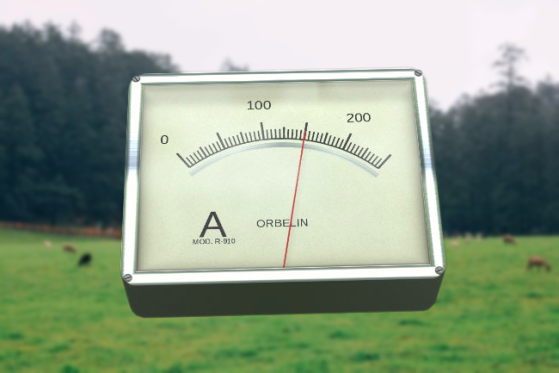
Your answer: A 150
